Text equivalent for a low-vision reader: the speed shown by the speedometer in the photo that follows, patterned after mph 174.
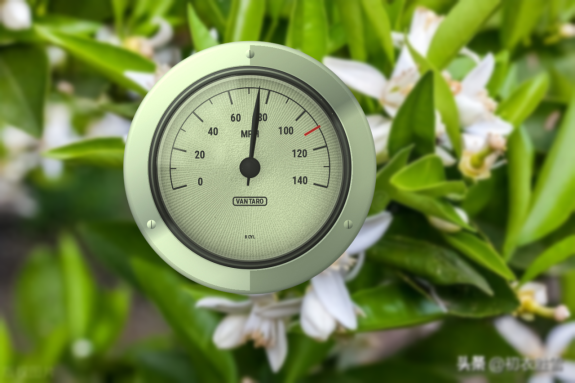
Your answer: mph 75
